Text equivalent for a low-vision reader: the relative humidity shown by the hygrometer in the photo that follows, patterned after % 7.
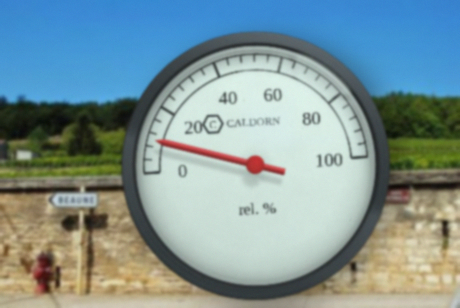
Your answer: % 10
